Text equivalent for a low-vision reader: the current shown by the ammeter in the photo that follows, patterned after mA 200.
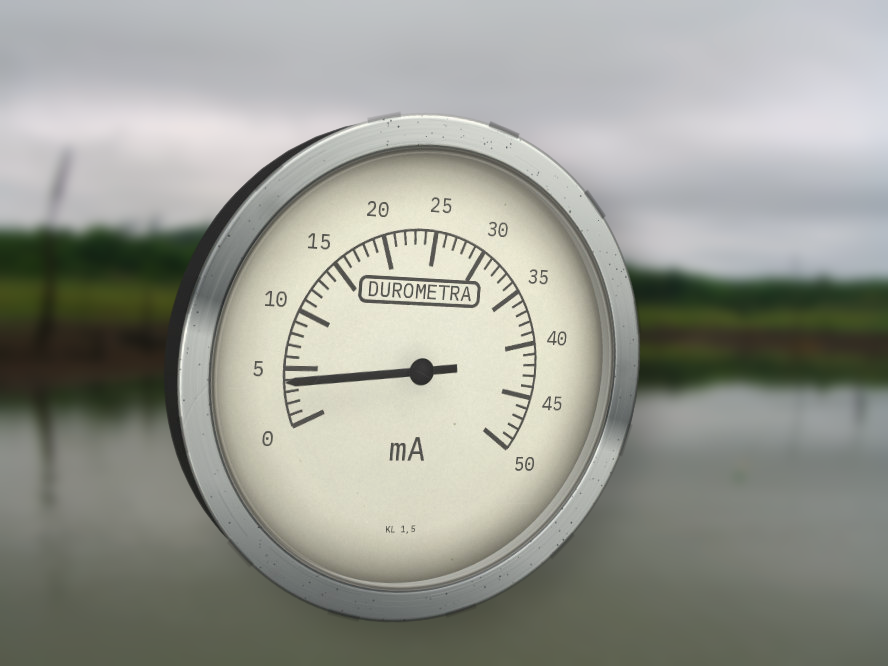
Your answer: mA 4
